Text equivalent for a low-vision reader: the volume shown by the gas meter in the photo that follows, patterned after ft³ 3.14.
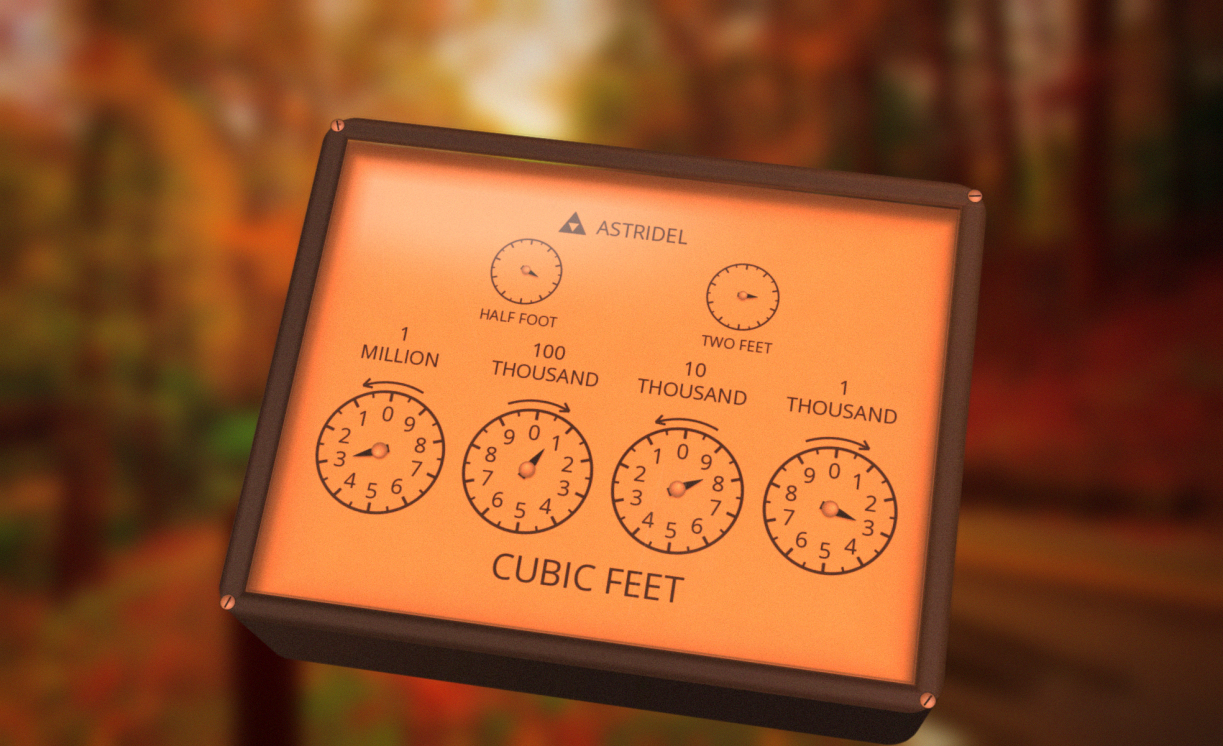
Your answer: ft³ 308300
